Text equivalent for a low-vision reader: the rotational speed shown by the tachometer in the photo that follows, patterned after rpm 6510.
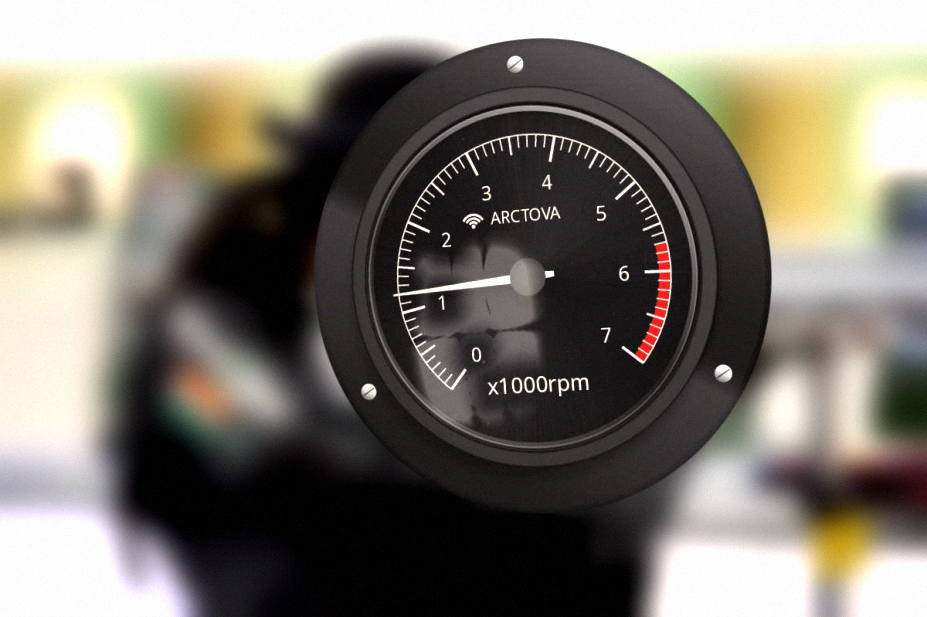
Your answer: rpm 1200
